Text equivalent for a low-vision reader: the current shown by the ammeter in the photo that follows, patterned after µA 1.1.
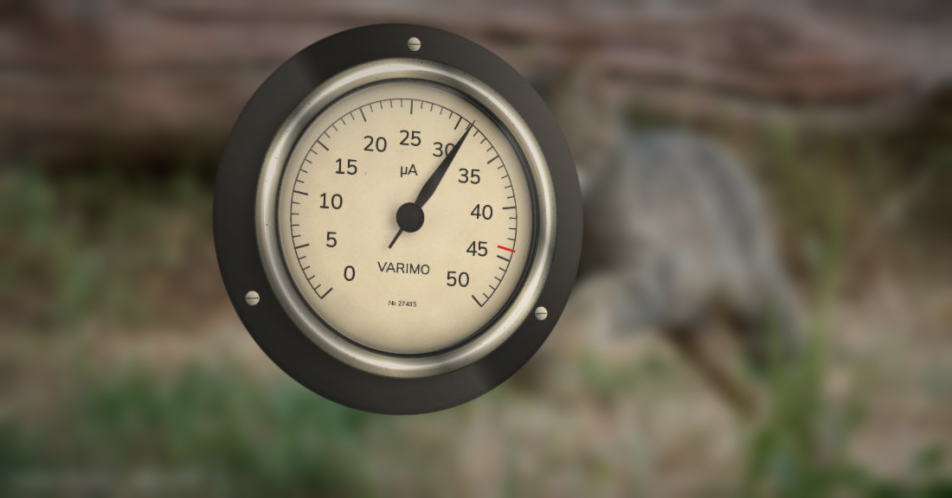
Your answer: µA 31
